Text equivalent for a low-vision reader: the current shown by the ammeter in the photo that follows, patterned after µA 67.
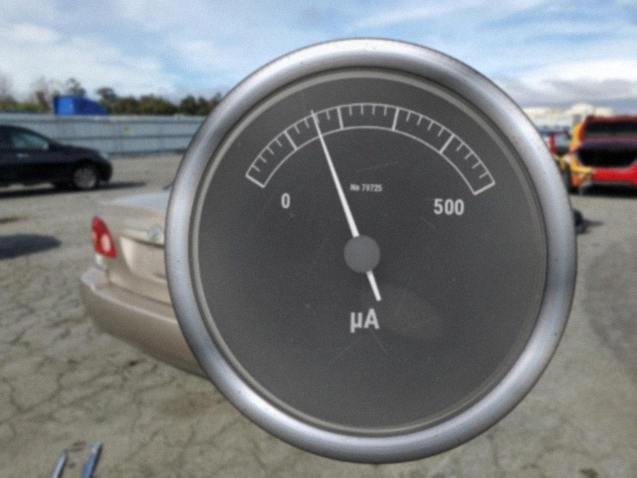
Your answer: µA 160
